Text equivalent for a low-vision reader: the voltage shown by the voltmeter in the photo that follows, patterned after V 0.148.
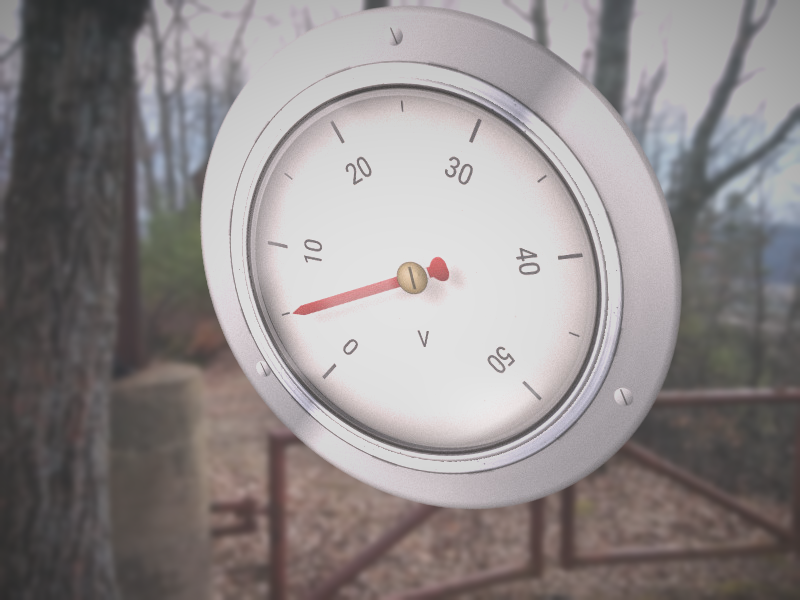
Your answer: V 5
